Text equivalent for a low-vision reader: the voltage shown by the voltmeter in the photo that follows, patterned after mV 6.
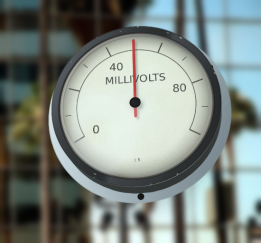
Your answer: mV 50
